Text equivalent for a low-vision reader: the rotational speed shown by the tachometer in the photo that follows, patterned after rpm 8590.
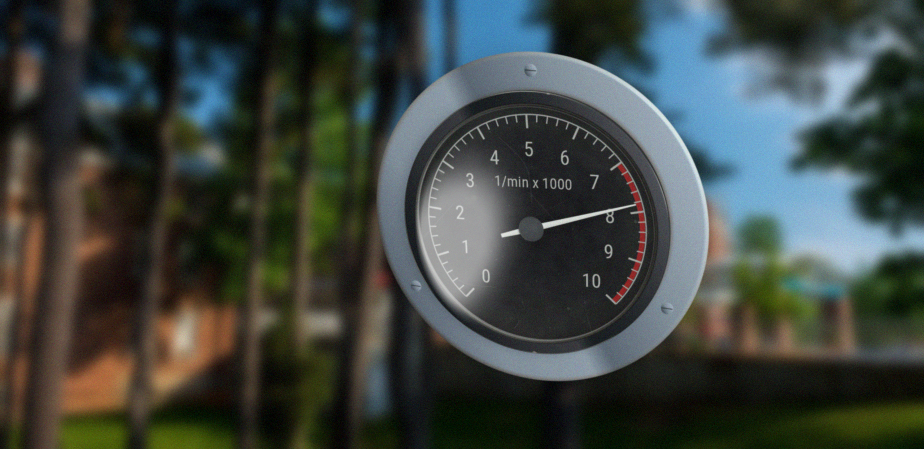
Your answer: rpm 7800
